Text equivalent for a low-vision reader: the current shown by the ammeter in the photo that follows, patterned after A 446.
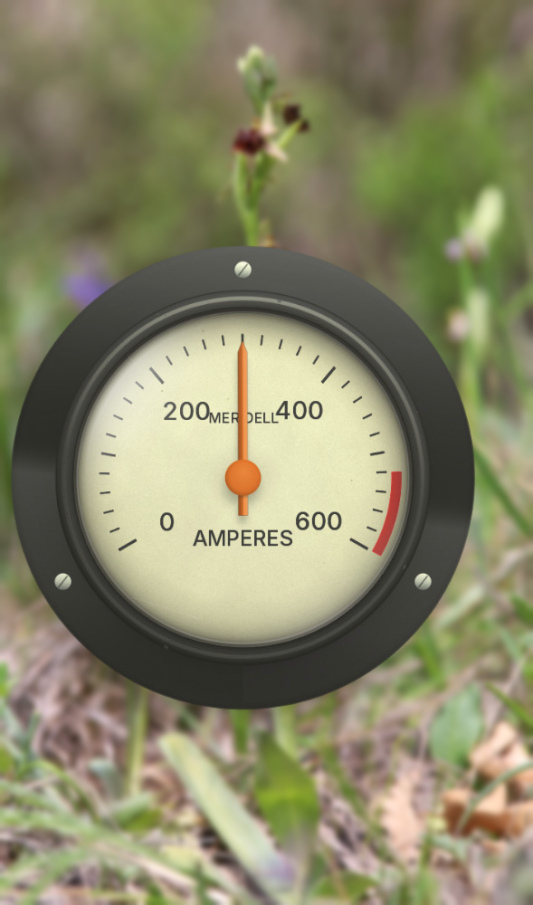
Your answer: A 300
